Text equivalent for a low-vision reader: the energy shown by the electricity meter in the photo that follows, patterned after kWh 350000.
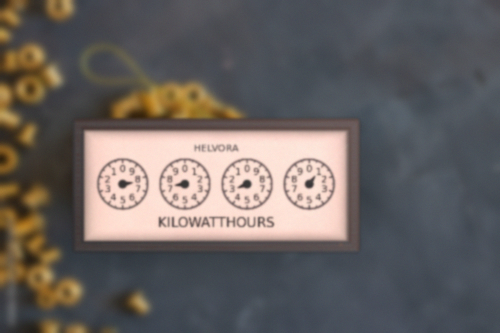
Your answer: kWh 7731
